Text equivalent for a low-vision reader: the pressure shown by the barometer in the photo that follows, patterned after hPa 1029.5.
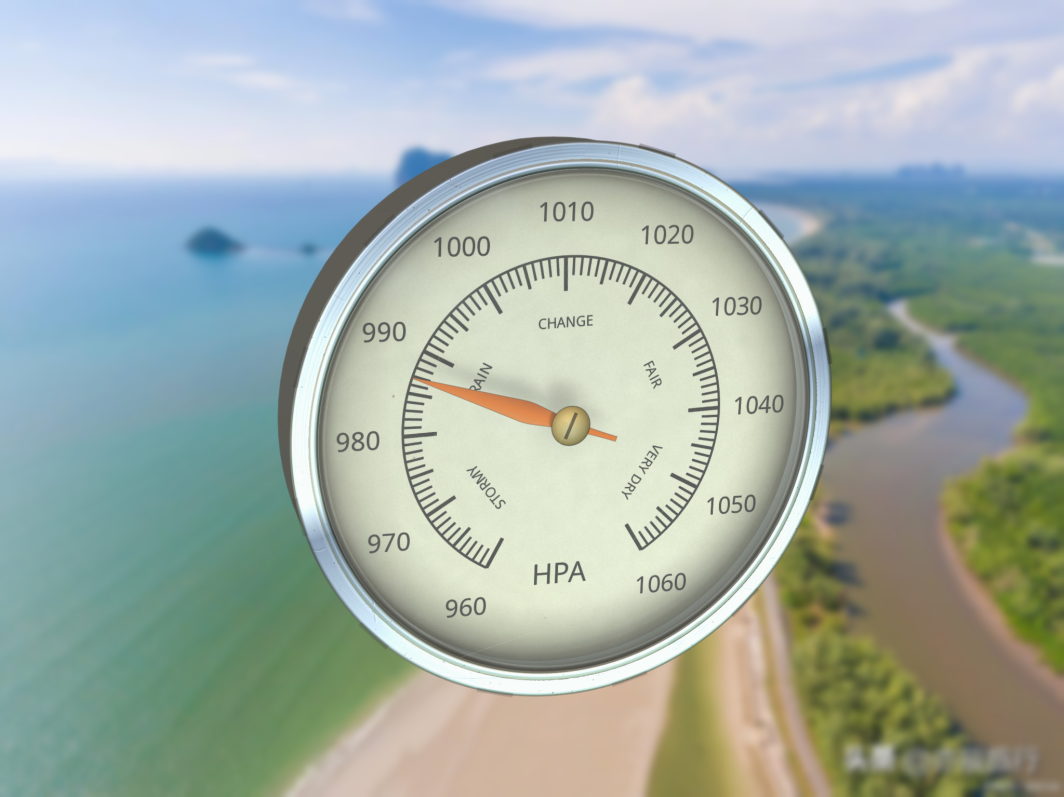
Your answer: hPa 987
